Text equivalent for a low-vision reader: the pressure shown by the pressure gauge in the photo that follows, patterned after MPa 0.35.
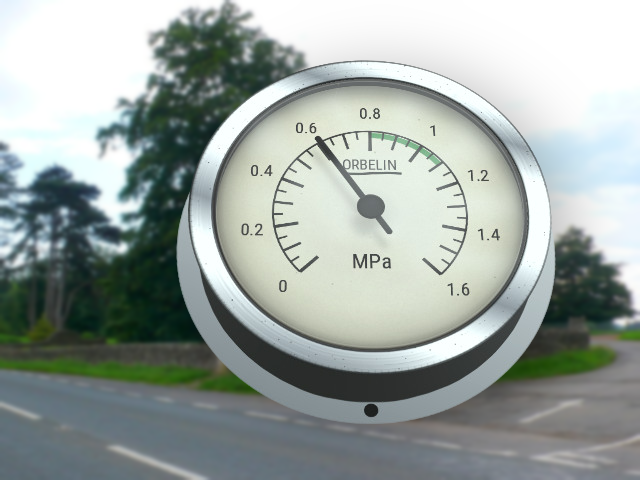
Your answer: MPa 0.6
